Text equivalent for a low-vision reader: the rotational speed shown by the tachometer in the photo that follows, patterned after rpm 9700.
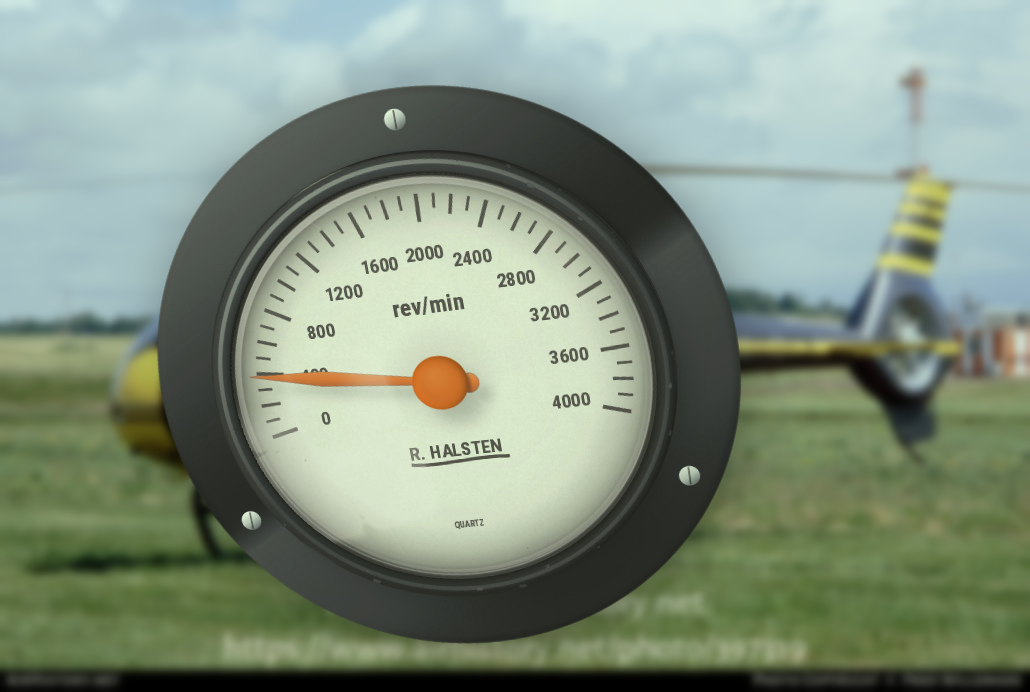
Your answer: rpm 400
